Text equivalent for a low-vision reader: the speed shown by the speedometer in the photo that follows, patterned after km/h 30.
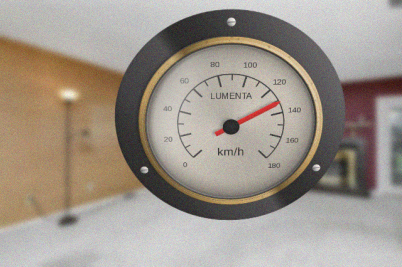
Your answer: km/h 130
